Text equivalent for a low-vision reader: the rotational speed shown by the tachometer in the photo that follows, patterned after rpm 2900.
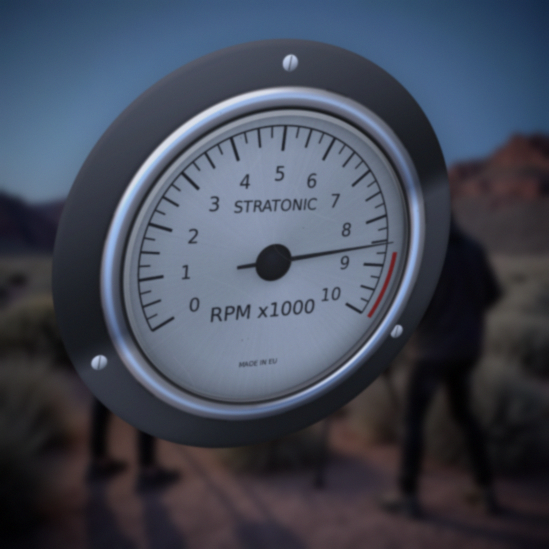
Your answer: rpm 8500
